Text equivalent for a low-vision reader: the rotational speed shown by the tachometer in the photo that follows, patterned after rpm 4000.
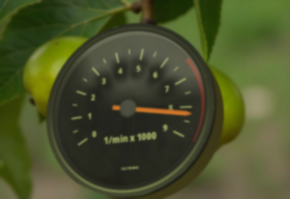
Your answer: rpm 8250
